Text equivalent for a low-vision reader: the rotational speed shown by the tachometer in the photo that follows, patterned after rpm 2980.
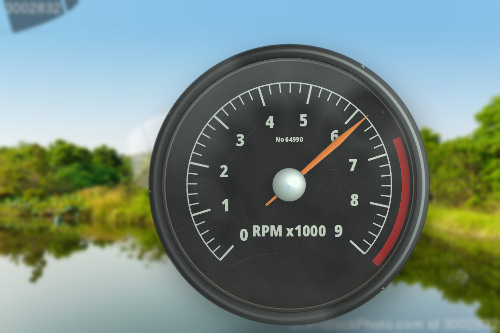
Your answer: rpm 6200
